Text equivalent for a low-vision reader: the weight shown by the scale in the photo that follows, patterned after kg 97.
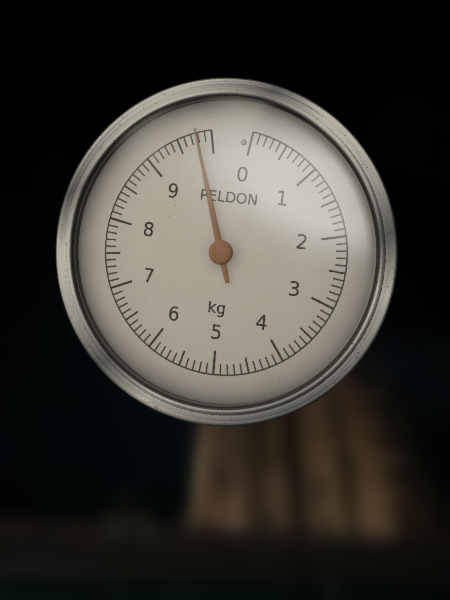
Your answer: kg 9.8
